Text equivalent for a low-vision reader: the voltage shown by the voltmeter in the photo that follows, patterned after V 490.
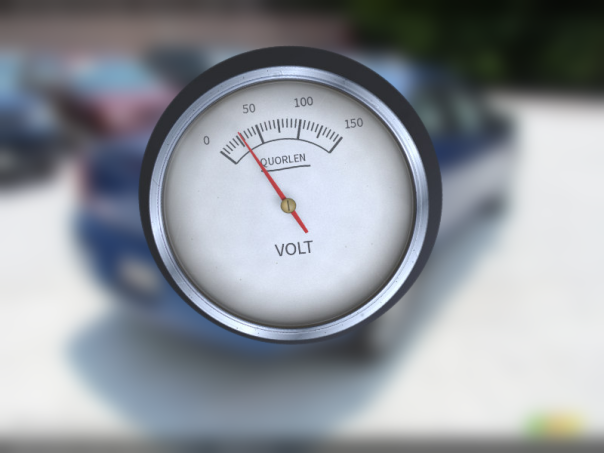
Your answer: V 30
